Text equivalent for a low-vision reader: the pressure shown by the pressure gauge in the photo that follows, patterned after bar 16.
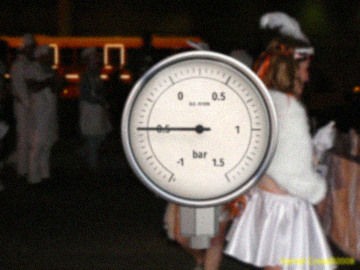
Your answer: bar -0.5
